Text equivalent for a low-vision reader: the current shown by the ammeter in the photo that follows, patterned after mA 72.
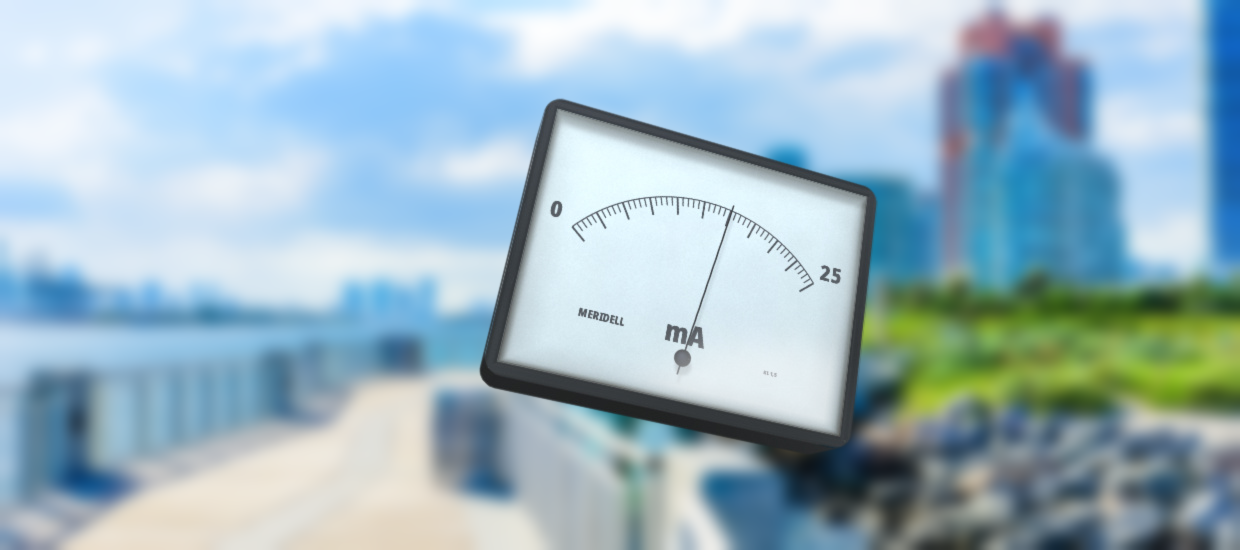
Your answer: mA 15
